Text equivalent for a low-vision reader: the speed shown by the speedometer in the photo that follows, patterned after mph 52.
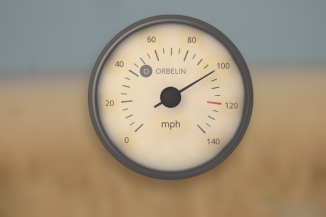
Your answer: mph 100
